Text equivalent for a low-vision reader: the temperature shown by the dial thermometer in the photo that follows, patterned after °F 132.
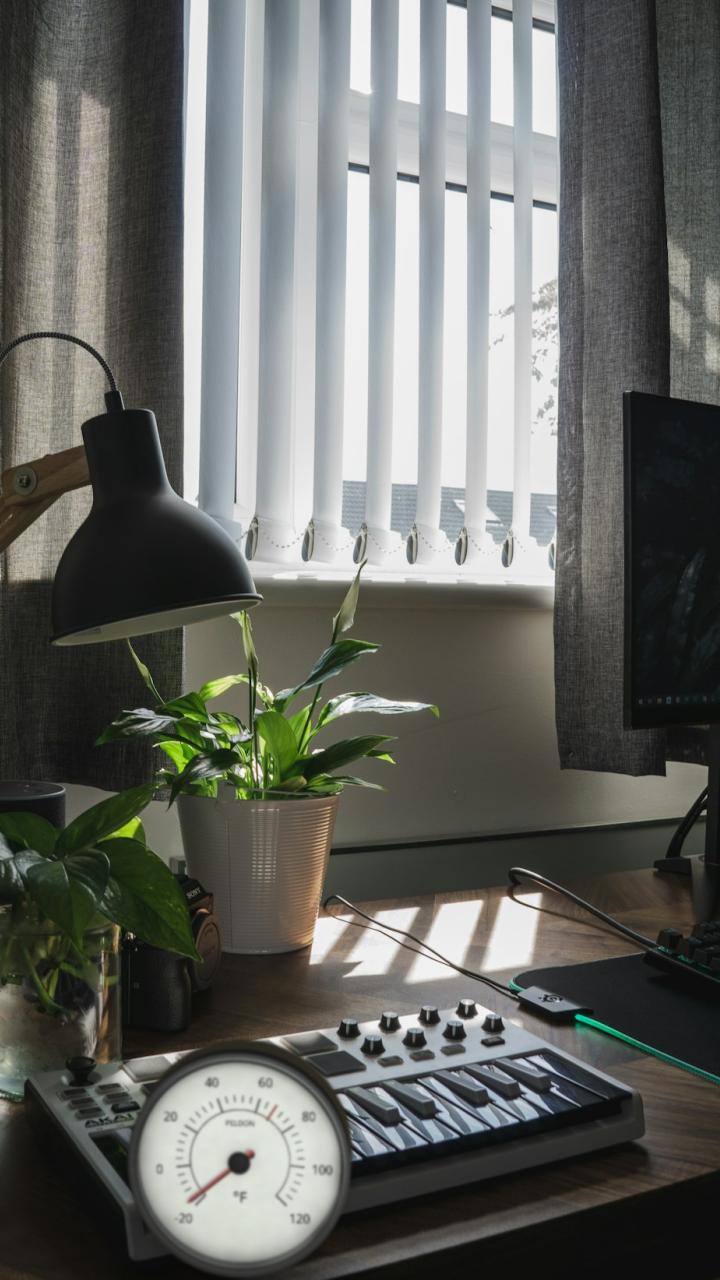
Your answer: °F -16
